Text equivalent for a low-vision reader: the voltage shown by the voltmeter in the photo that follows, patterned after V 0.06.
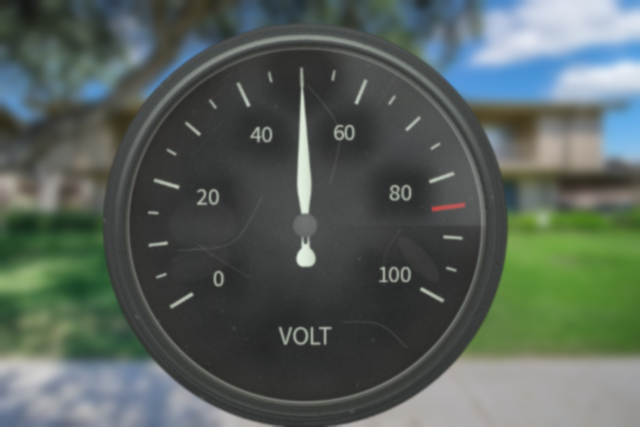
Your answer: V 50
